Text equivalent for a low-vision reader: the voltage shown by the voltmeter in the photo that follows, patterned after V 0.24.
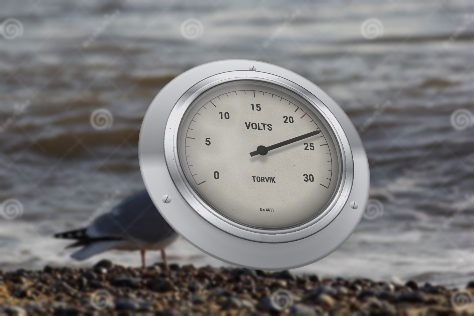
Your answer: V 23.5
